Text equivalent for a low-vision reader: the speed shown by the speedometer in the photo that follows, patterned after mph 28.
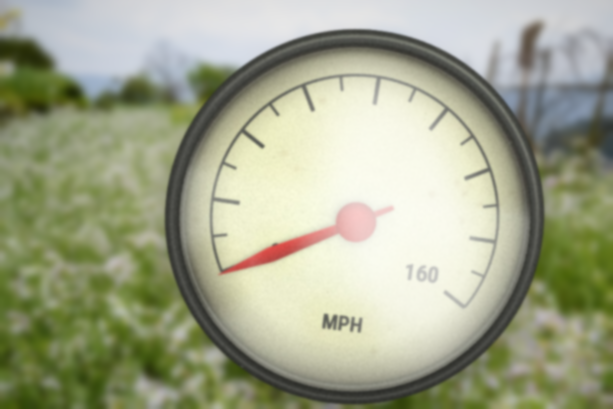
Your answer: mph 0
